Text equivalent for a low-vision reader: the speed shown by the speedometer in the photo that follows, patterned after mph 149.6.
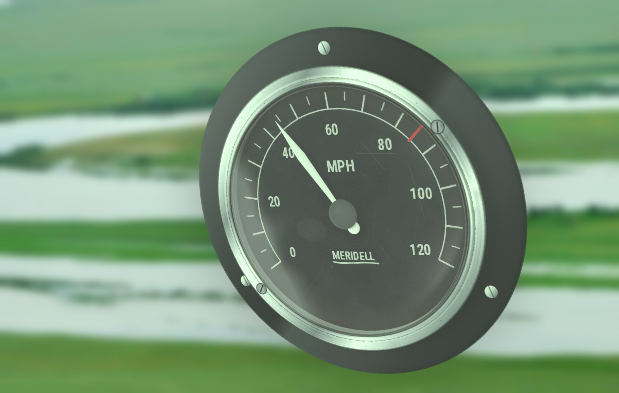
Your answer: mph 45
